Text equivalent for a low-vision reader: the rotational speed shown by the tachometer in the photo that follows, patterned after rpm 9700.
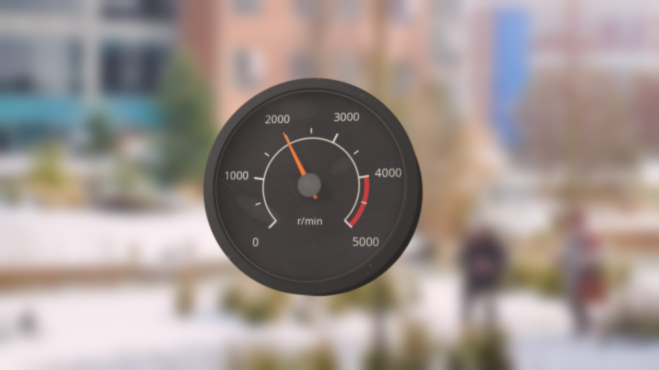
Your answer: rpm 2000
